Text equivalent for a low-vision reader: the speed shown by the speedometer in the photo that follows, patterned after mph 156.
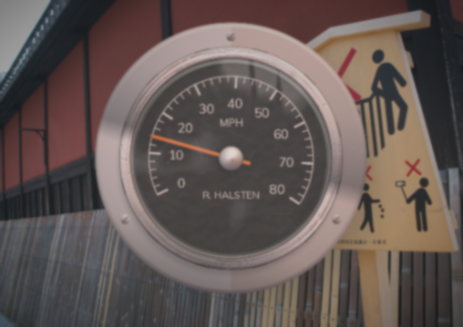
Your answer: mph 14
